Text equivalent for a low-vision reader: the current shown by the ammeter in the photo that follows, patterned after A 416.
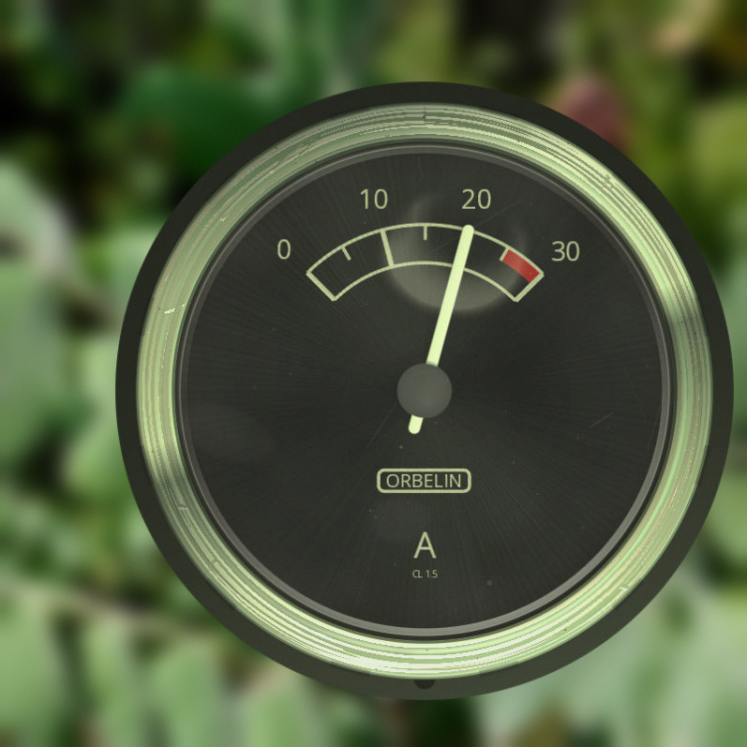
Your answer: A 20
